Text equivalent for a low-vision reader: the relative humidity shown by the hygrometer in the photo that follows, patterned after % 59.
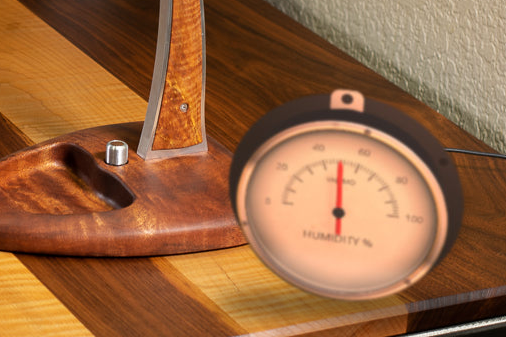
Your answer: % 50
